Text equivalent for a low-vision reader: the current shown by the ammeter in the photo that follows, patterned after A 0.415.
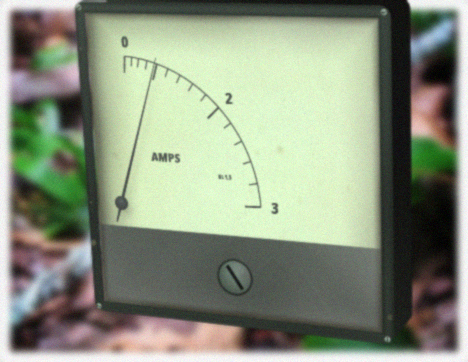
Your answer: A 1
